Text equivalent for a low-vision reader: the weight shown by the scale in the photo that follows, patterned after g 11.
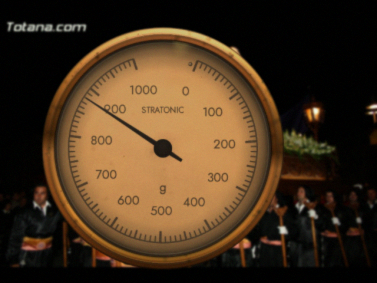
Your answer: g 880
